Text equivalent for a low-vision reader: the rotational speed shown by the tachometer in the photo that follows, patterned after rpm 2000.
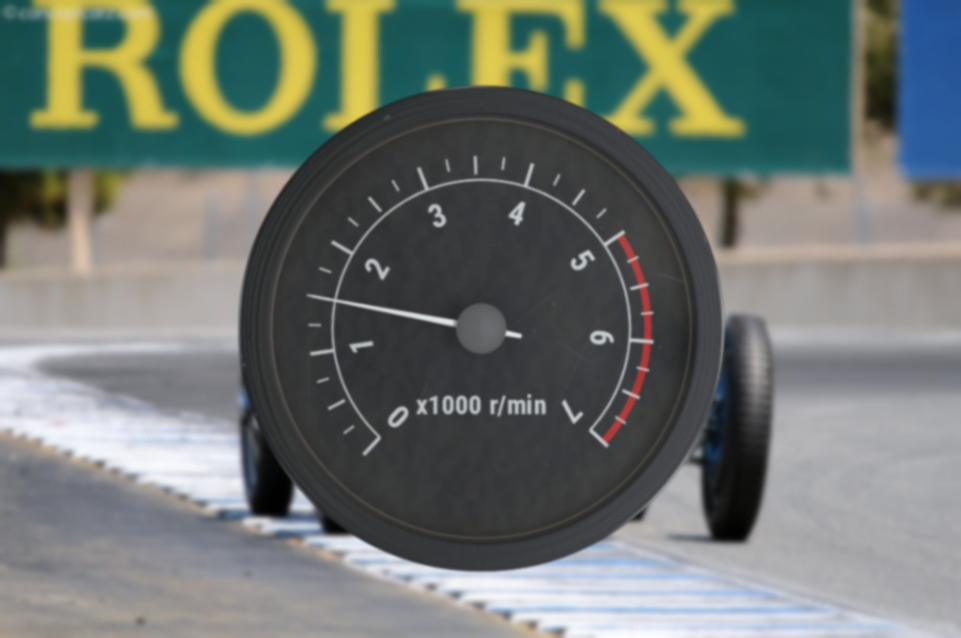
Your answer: rpm 1500
